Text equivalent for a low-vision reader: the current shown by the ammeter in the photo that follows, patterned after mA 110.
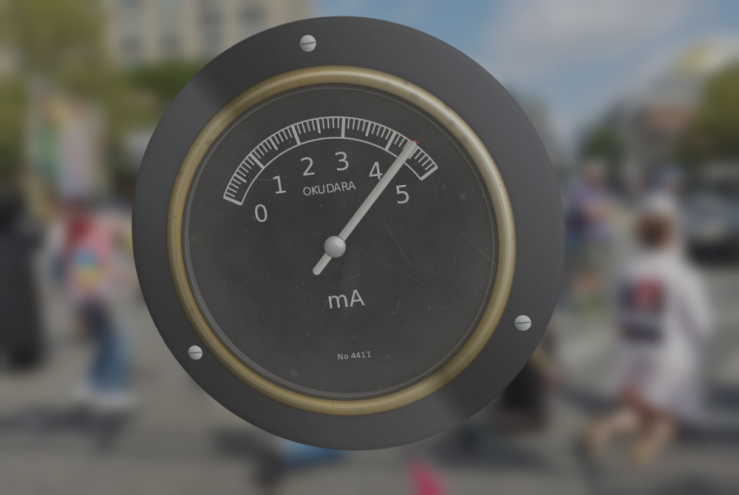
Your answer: mA 4.4
